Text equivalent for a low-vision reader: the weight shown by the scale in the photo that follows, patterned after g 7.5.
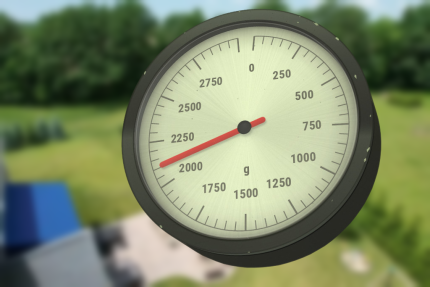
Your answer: g 2100
